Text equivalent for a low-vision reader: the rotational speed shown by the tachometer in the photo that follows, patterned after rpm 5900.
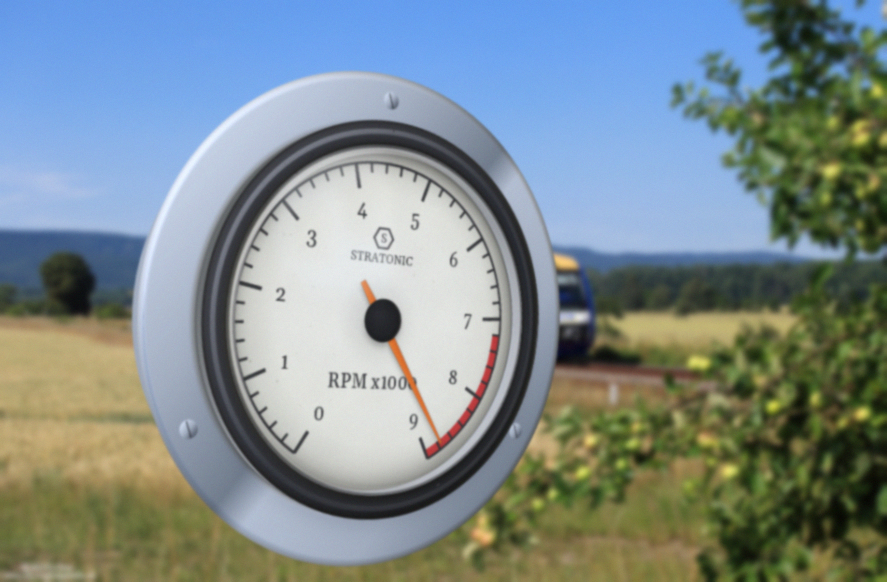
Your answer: rpm 8800
